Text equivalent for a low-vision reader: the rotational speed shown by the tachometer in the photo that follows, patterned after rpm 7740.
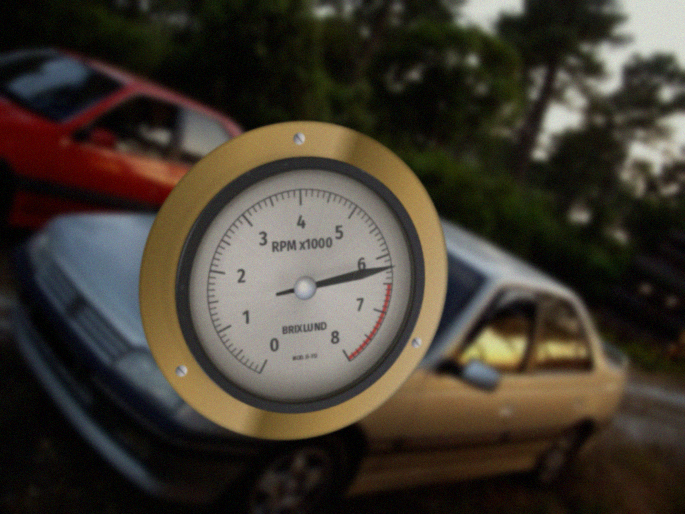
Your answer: rpm 6200
